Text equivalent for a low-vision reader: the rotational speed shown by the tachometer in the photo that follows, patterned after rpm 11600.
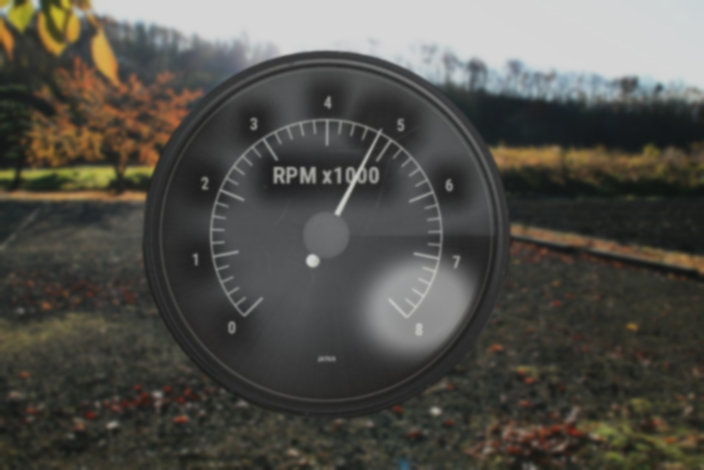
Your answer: rpm 4800
